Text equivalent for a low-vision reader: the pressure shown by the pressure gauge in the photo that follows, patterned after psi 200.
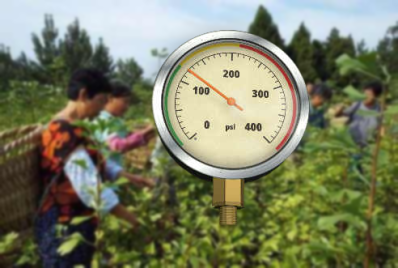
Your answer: psi 120
